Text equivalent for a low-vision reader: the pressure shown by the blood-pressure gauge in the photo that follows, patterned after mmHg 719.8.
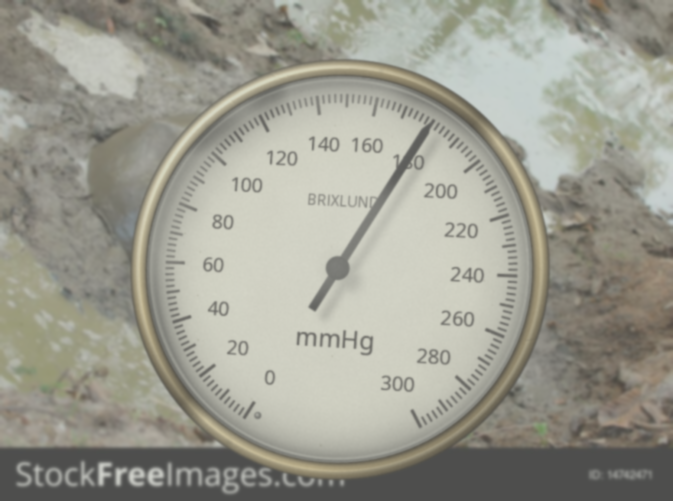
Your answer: mmHg 180
